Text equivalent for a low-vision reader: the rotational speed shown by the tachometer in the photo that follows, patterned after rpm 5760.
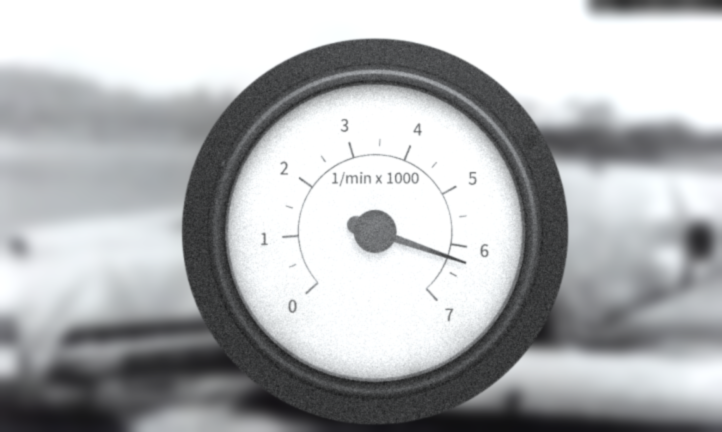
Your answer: rpm 6250
